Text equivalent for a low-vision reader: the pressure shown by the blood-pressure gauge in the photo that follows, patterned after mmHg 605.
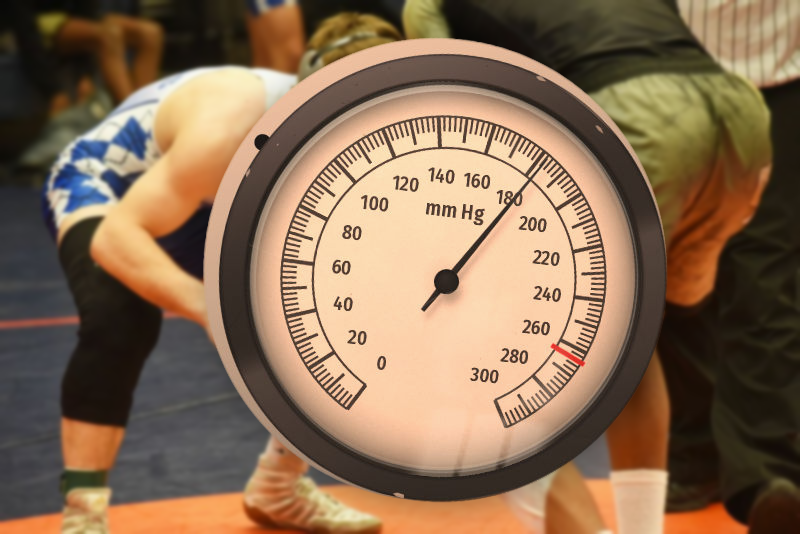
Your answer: mmHg 182
